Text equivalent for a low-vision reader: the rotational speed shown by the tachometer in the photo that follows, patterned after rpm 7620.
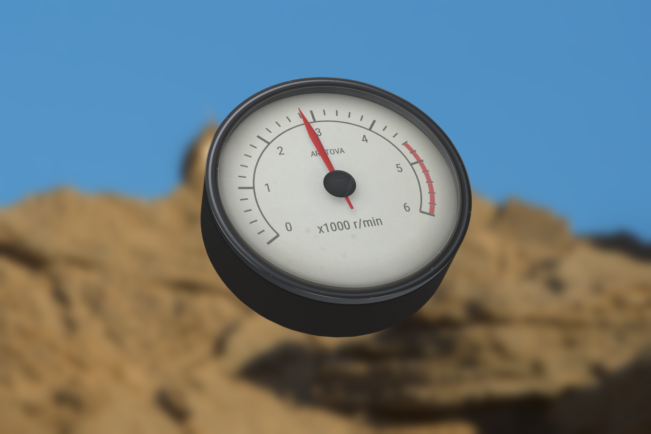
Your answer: rpm 2800
